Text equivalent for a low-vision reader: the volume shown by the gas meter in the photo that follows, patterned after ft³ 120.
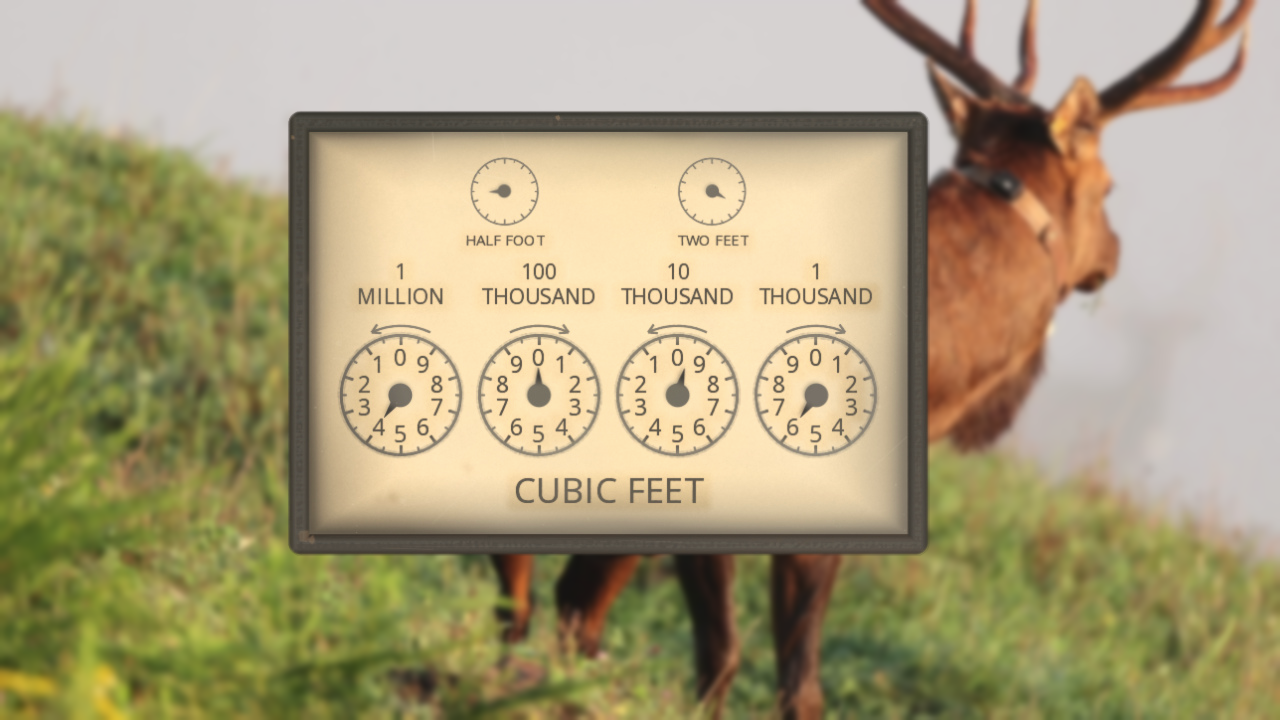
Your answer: ft³ 399600
